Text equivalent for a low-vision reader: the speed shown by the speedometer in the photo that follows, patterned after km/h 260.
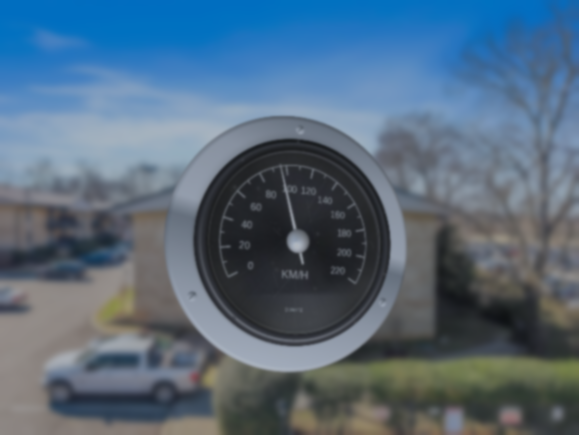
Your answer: km/h 95
